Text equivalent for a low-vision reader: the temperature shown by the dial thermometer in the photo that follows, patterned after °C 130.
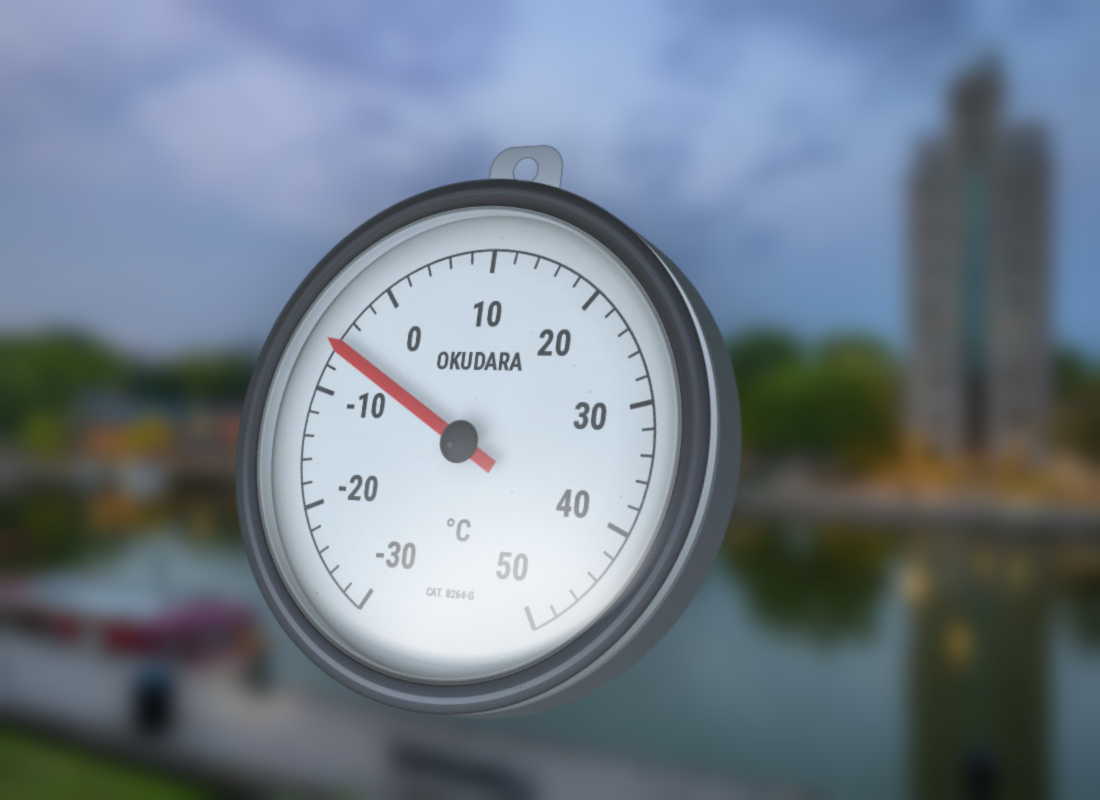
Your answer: °C -6
